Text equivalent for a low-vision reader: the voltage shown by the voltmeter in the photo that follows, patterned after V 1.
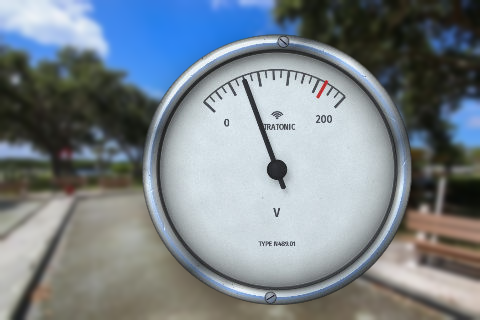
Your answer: V 60
